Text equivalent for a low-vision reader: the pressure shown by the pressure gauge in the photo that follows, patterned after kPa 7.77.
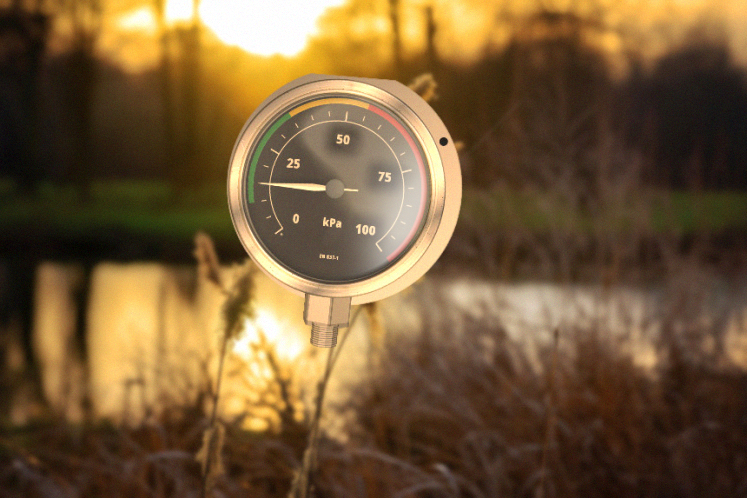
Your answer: kPa 15
